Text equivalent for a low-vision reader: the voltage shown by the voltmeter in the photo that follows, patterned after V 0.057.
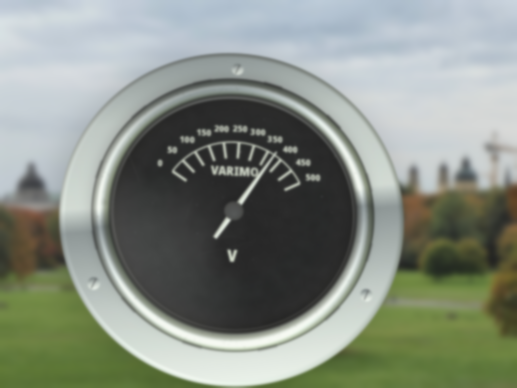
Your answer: V 375
